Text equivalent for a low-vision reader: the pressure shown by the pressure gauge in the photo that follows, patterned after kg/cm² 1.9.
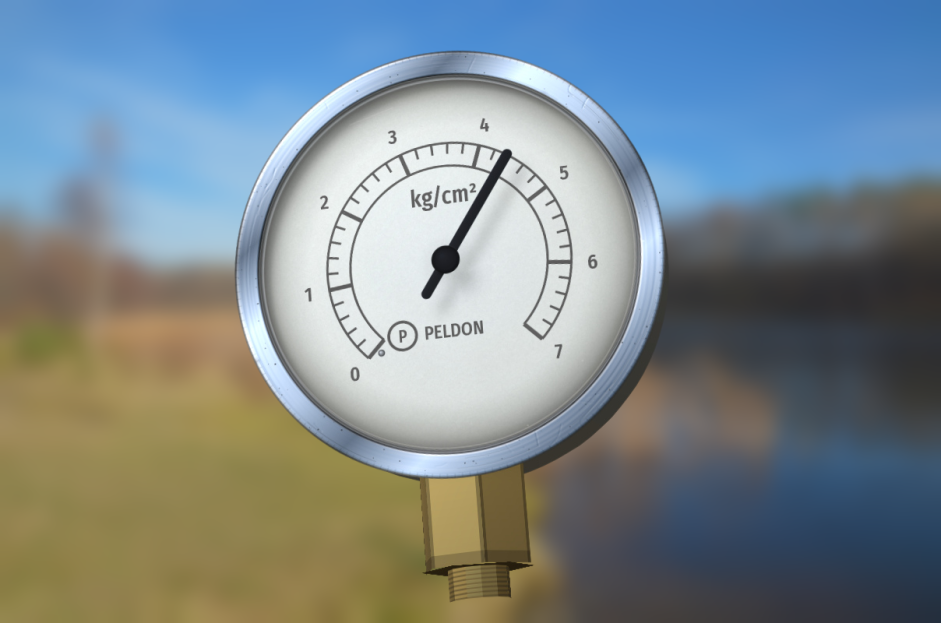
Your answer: kg/cm² 4.4
